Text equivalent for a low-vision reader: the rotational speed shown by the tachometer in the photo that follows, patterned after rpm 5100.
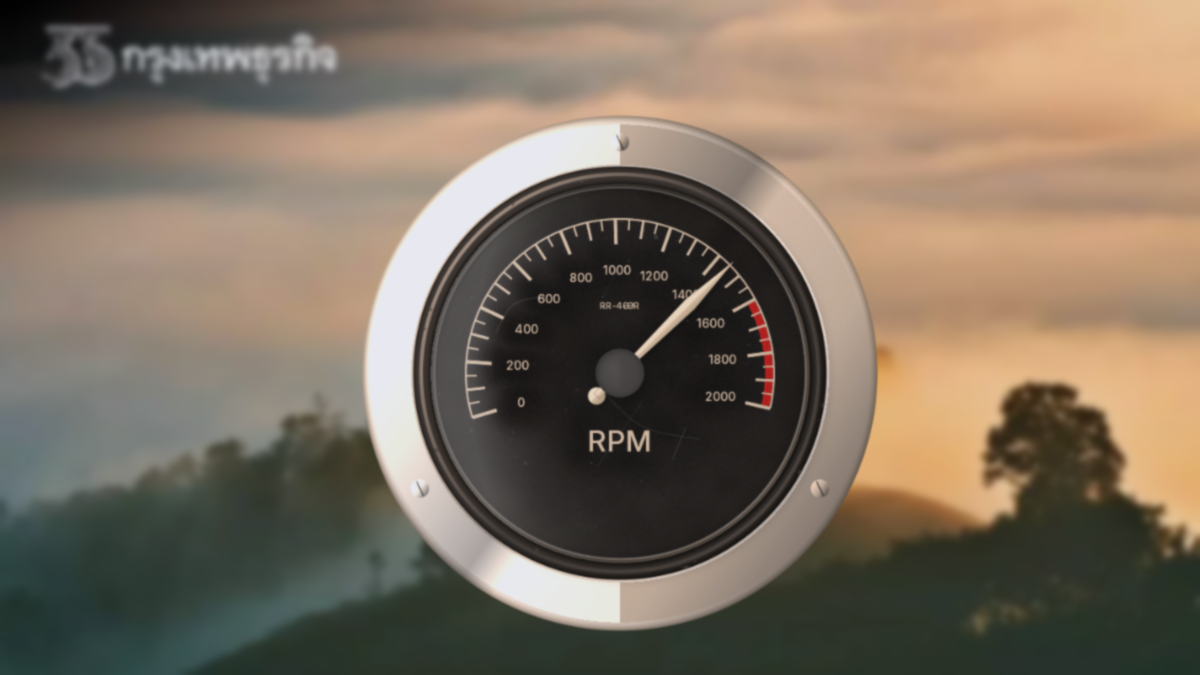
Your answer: rpm 1450
